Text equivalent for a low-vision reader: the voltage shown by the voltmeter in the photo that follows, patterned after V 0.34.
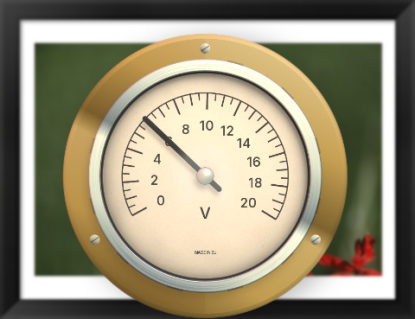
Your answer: V 6
